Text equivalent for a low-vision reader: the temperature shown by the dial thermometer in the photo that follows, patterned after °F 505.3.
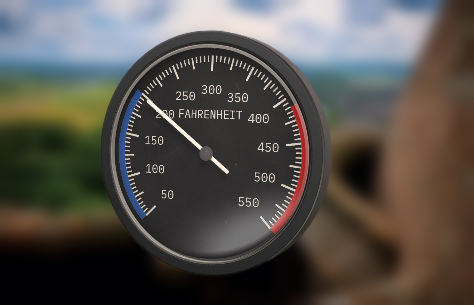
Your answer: °F 200
